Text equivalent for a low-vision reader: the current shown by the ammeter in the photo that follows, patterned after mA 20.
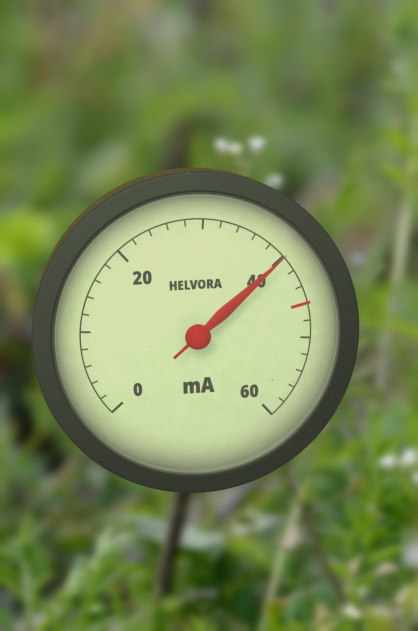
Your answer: mA 40
